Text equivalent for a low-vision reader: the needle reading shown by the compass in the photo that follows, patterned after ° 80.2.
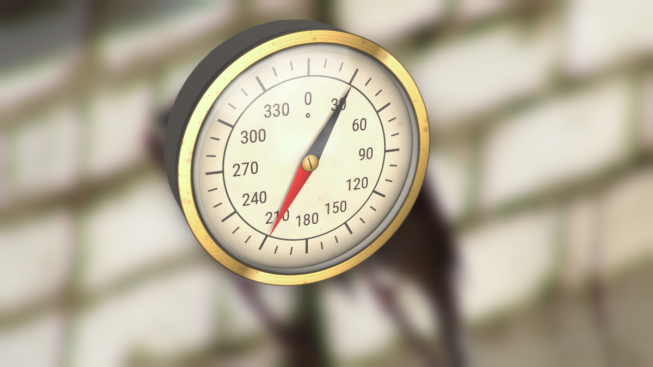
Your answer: ° 210
